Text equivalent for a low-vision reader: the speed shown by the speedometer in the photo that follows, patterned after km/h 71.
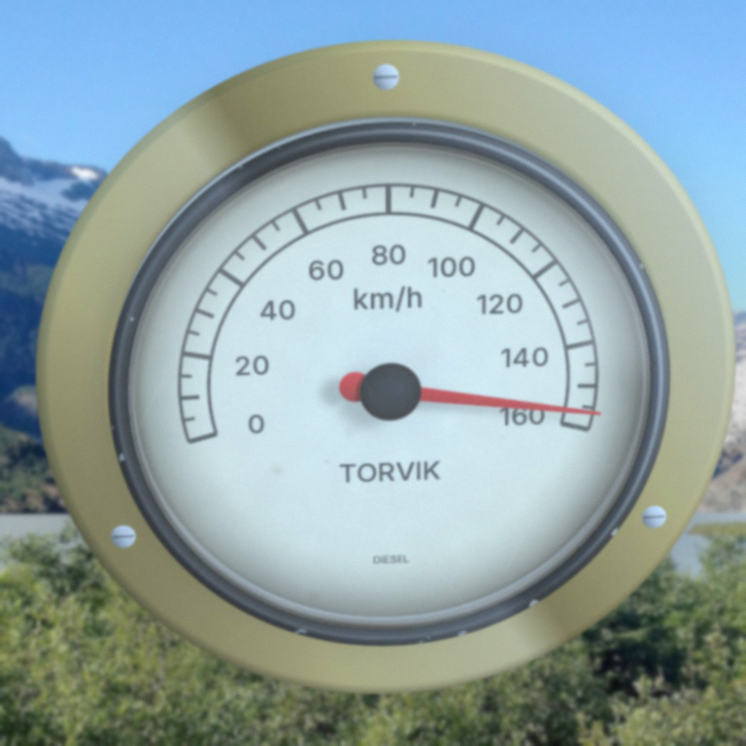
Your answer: km/h 155
